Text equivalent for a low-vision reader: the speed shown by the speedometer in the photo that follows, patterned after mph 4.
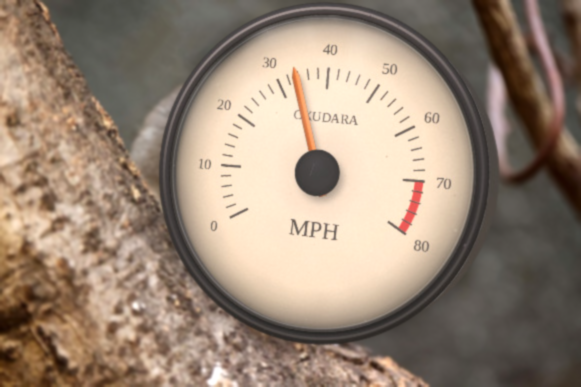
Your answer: mph 34
